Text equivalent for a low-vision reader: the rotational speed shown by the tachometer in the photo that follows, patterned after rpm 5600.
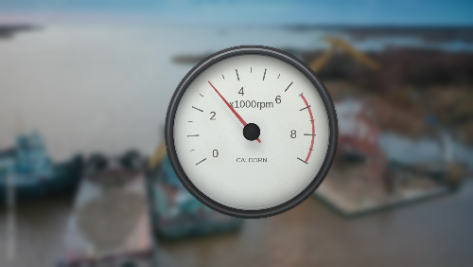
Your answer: rpm 3000
